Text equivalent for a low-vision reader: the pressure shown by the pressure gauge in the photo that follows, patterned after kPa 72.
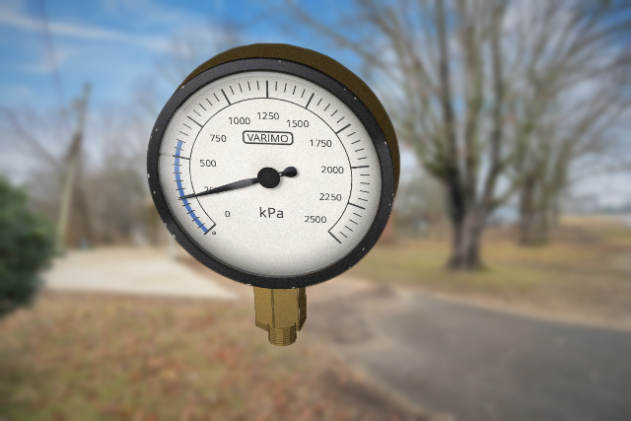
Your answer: kPa 250
